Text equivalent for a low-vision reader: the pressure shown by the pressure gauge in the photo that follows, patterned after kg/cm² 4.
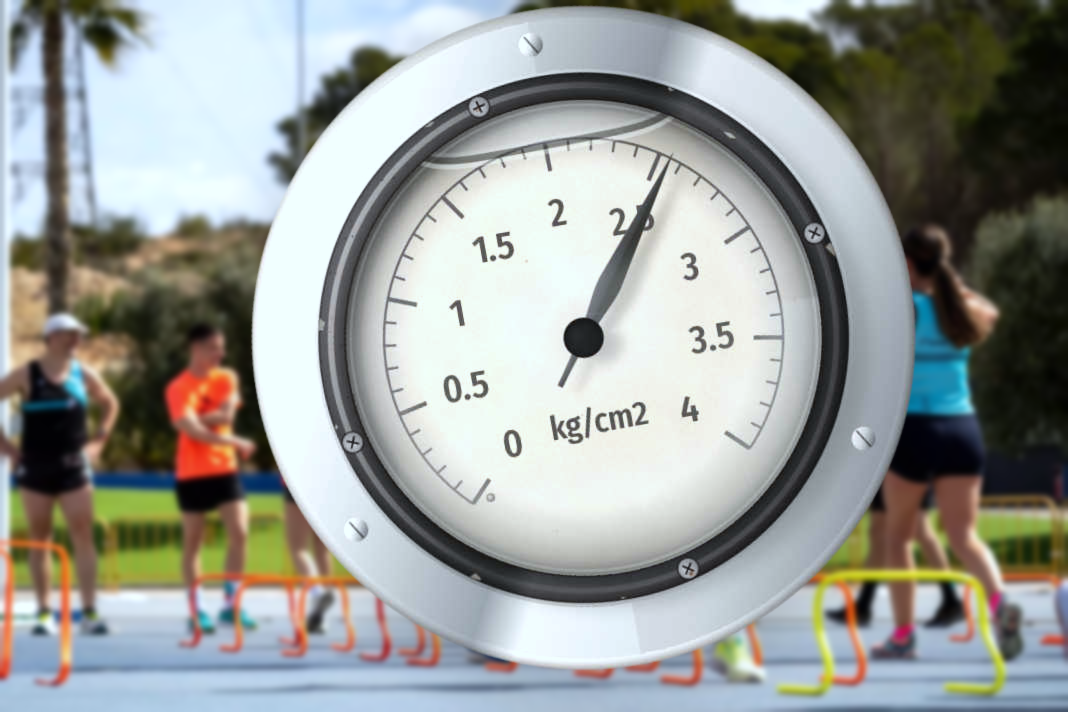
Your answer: kg/cm² 2.55
